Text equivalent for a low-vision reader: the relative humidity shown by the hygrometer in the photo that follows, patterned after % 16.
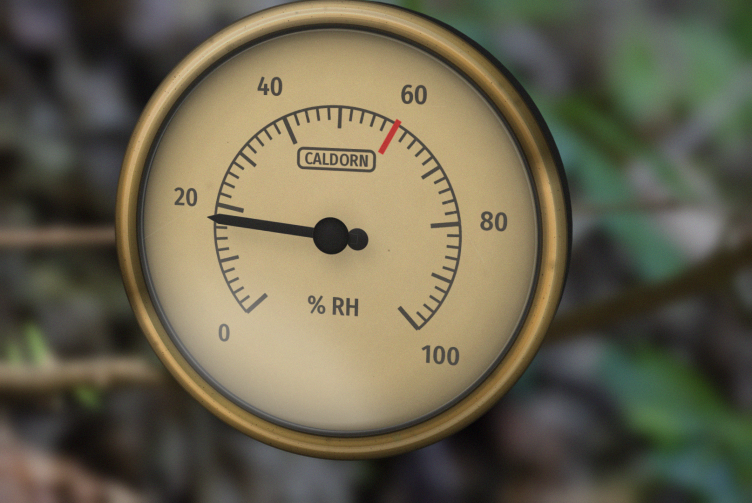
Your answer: % 18
